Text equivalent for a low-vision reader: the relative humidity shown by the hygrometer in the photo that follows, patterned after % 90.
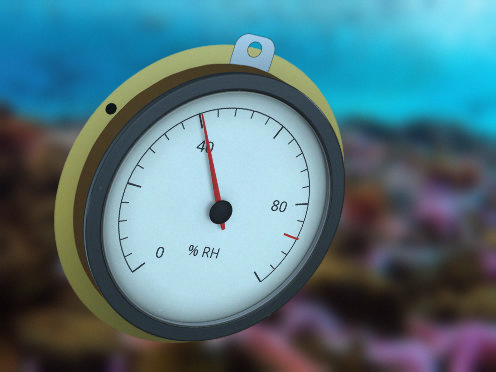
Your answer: % 40
